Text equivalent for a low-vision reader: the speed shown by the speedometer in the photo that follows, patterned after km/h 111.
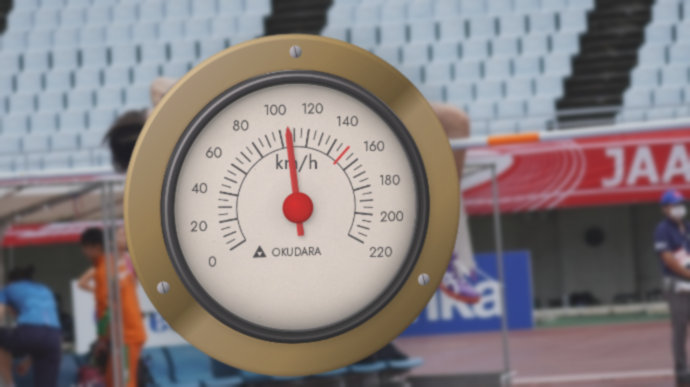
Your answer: km/h 105
